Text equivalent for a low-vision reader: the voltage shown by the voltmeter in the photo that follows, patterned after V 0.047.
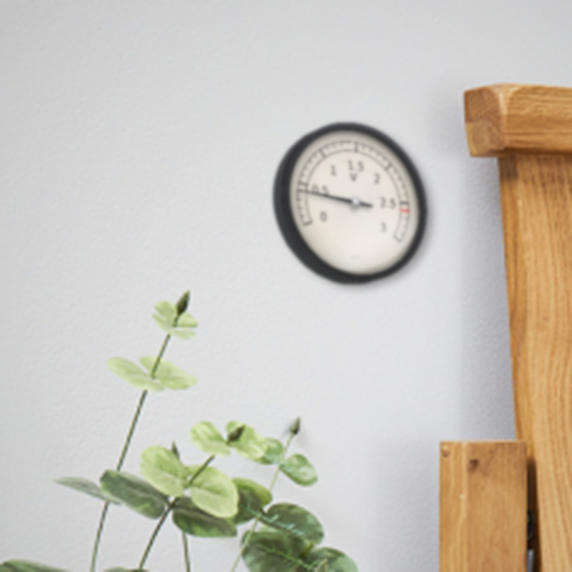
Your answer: V 0.4
